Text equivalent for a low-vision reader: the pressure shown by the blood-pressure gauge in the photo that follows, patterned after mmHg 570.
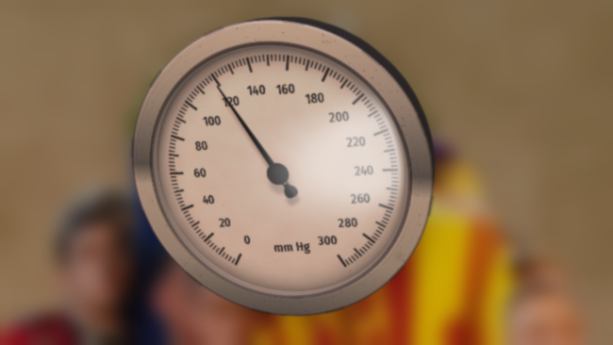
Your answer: mmHg 120
